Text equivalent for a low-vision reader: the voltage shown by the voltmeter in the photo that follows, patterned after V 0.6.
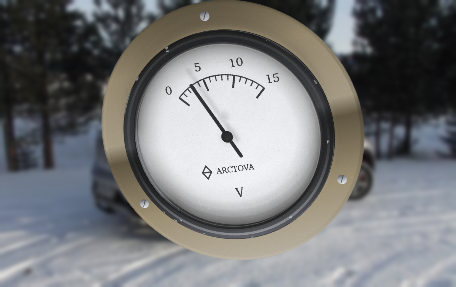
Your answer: V 3
